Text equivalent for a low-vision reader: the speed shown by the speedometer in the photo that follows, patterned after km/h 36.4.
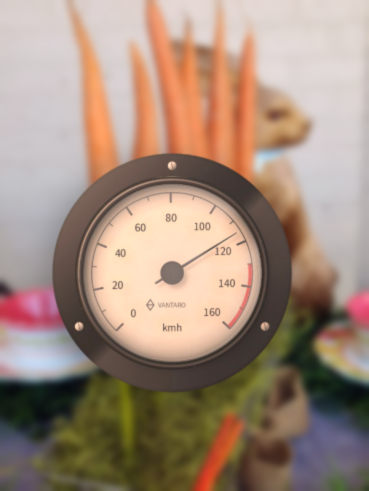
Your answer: km/h 115
